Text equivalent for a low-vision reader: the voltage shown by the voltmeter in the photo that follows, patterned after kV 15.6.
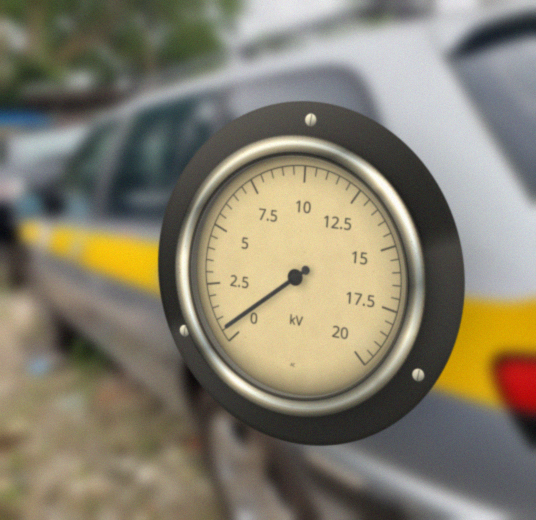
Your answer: kV 0.5
